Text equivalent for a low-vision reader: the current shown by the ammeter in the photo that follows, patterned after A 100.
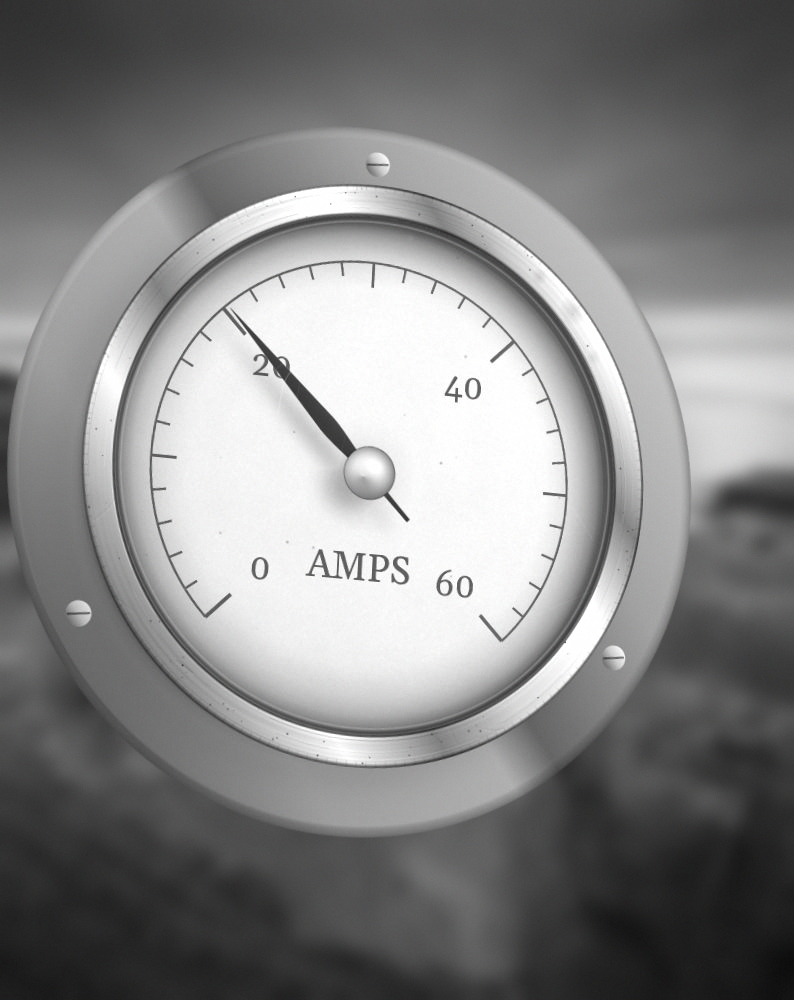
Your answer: A 20
